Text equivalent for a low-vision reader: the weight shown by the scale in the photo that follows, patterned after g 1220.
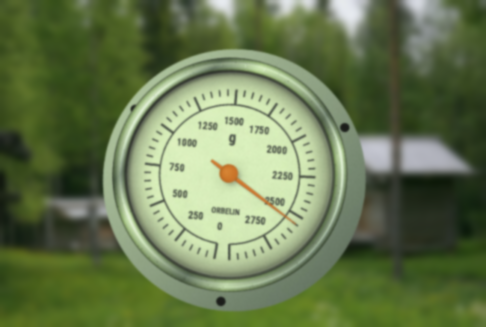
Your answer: g 2550
